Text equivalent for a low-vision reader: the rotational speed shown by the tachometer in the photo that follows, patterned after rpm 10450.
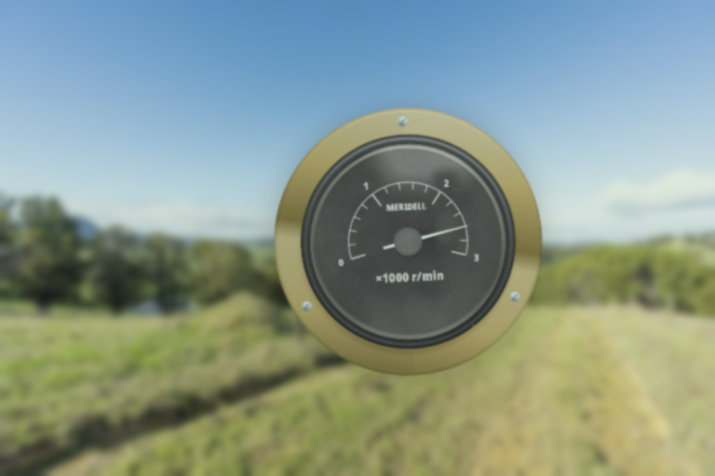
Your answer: rpm 2600
